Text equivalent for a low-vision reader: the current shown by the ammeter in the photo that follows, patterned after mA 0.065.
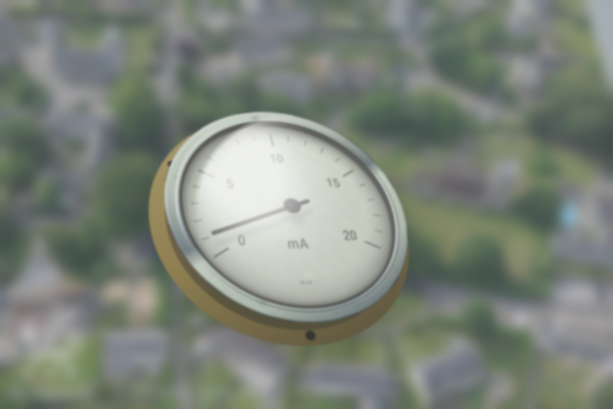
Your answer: mA 1
